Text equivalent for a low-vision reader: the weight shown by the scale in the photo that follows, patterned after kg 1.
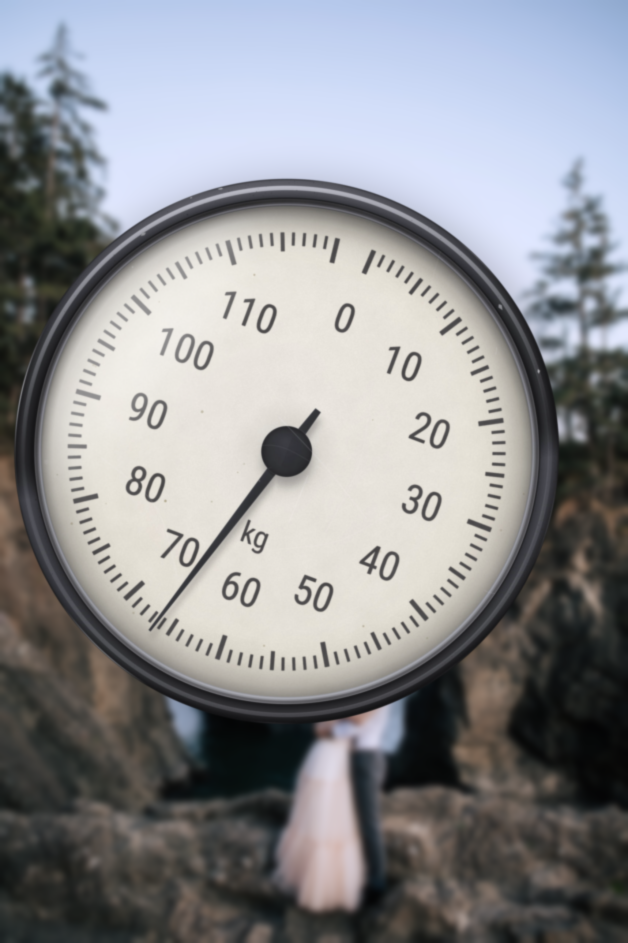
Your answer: kg 66.5
